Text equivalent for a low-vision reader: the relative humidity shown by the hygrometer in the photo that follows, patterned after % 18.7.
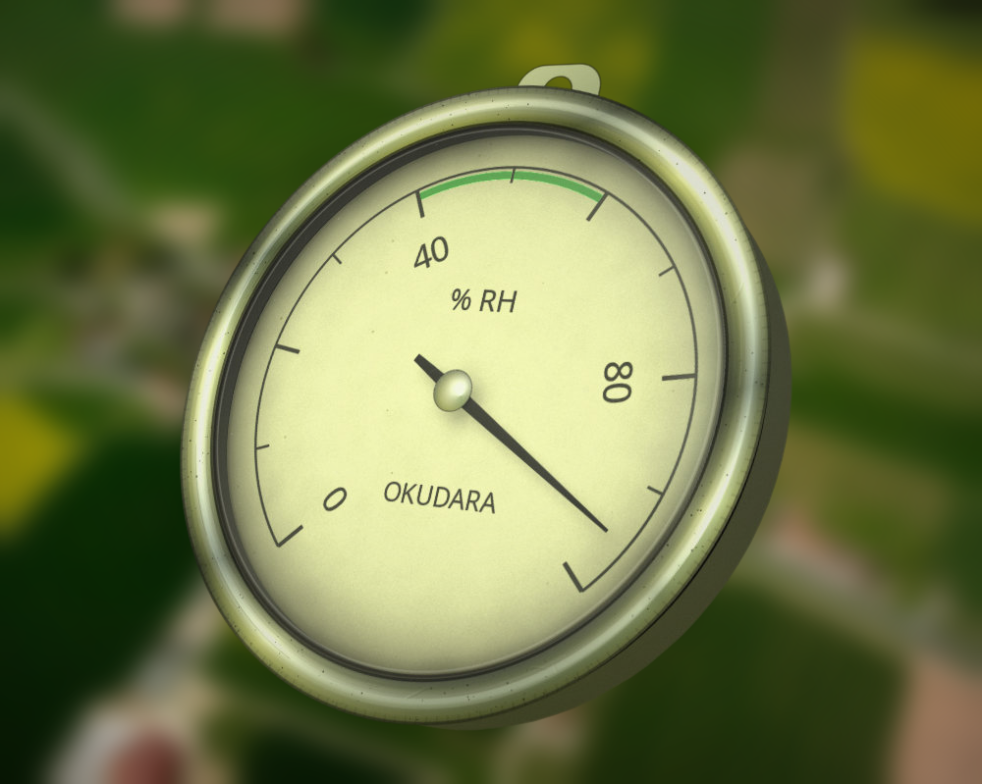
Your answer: % 95
